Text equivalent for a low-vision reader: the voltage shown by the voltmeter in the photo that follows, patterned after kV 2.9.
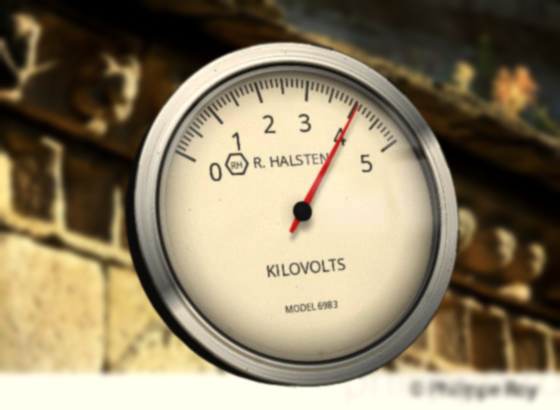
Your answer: kV 4
